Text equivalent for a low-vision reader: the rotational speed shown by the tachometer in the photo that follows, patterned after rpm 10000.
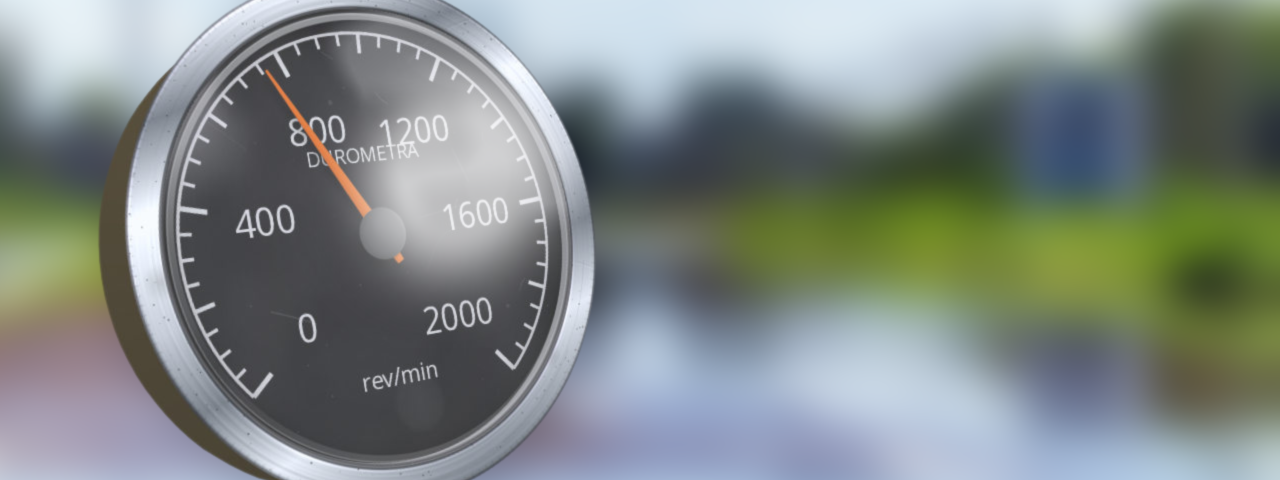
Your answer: rpm 750
